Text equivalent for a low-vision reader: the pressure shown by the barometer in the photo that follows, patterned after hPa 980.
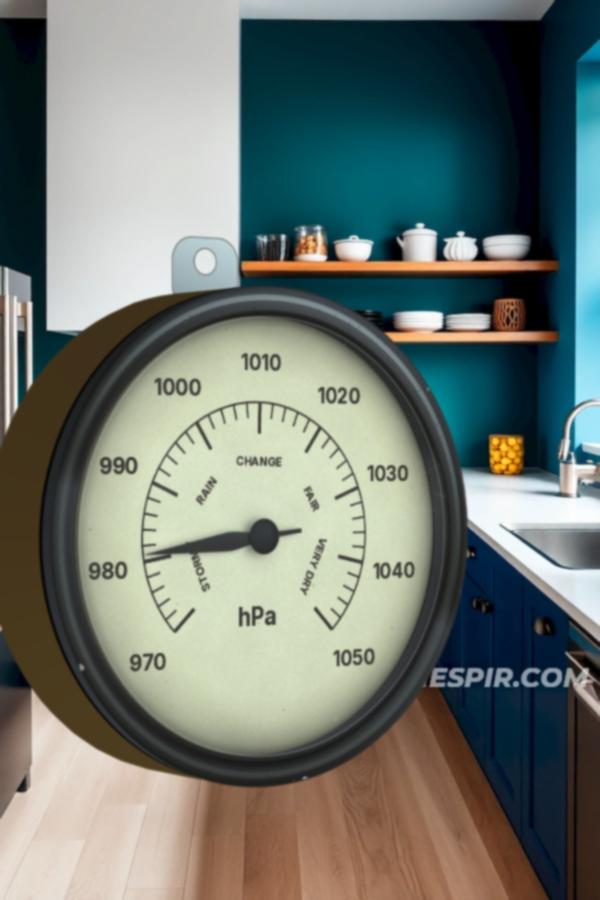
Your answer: hPa 981
